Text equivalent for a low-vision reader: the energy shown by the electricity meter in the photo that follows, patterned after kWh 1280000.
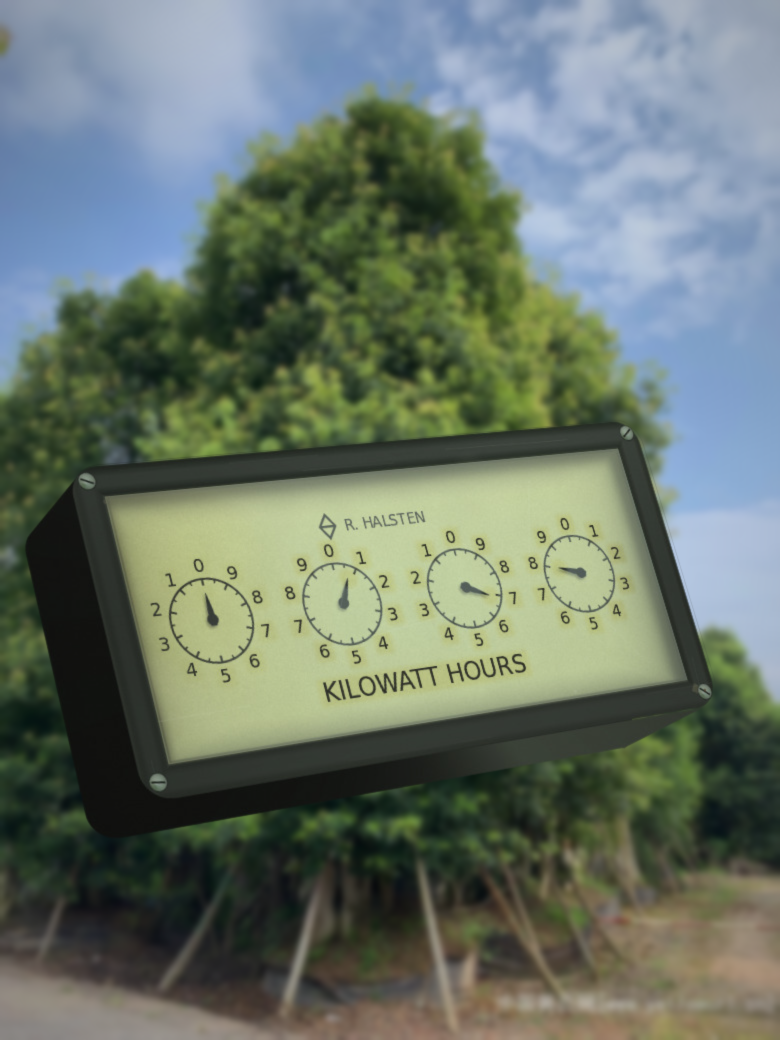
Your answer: kWh 68
